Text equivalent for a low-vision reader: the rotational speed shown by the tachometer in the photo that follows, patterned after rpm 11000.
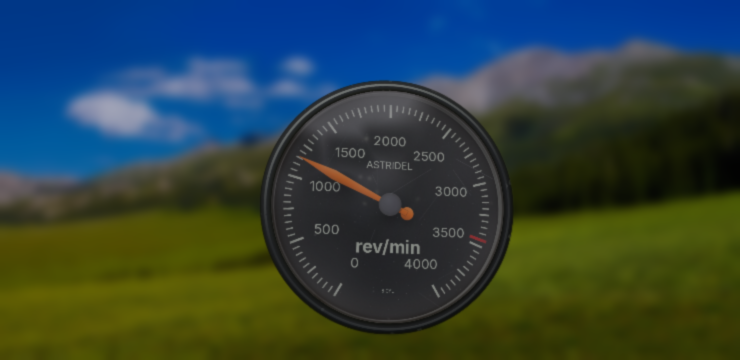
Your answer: rpm 1150
